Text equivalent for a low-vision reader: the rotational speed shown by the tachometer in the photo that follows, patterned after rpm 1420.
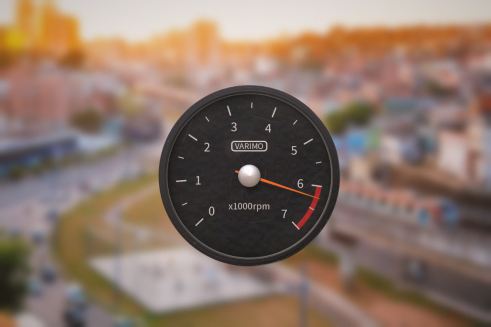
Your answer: rpm 6250
